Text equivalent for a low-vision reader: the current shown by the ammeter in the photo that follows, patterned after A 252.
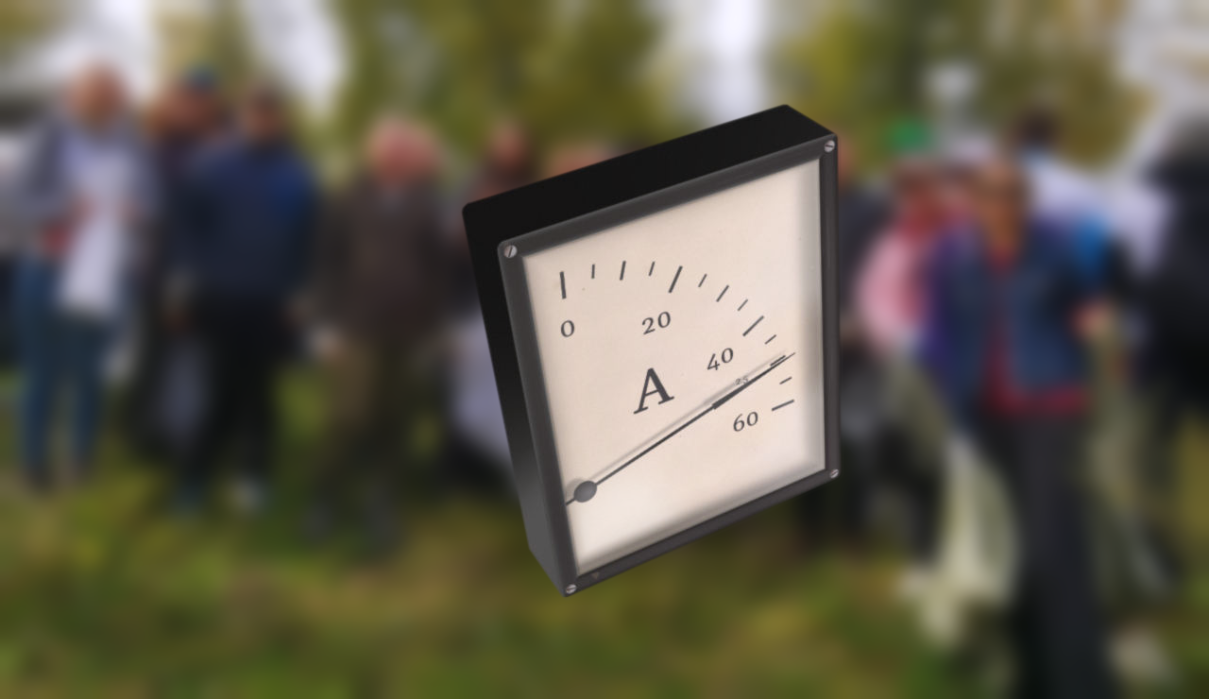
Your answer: A 50
